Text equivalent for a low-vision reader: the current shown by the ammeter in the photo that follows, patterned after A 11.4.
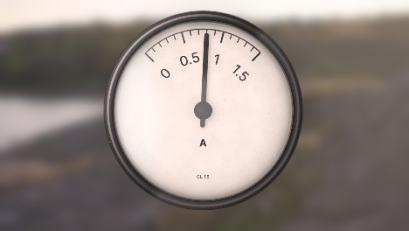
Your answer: A 0.8
